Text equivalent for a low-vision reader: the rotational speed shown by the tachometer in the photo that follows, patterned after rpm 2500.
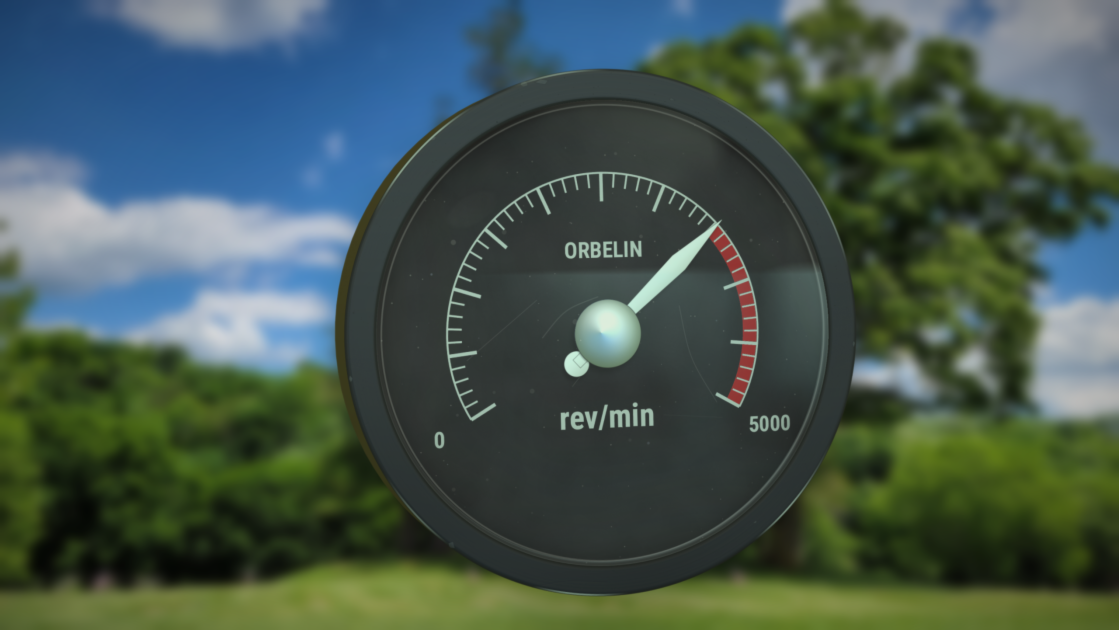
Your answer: rpm 3500
